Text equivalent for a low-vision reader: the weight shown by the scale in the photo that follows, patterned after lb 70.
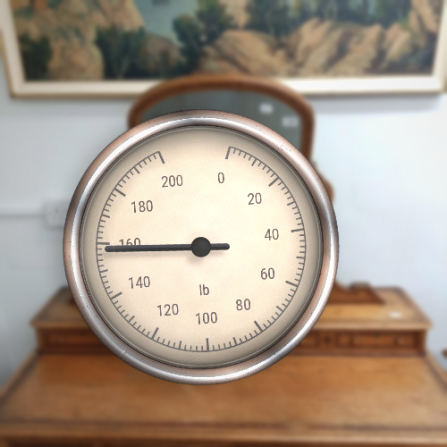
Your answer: lb 158
